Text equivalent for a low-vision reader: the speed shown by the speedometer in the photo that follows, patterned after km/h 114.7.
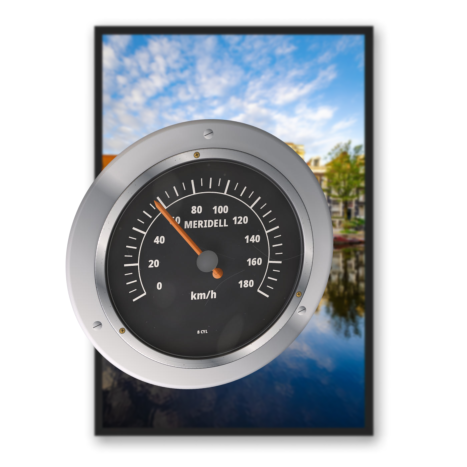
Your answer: km/h 57.5
